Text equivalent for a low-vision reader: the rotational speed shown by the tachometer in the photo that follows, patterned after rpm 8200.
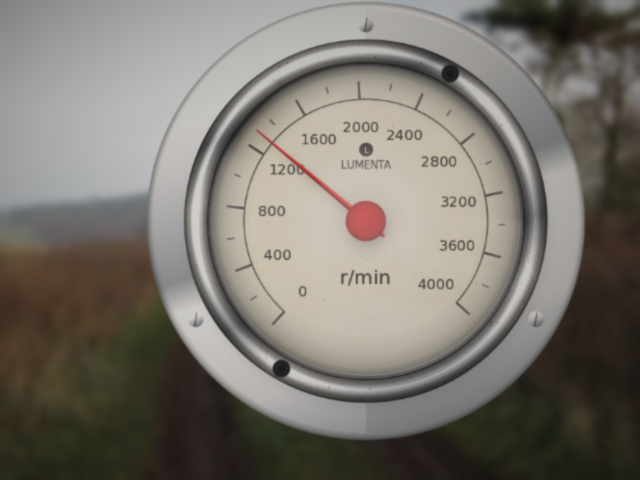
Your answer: rpm 1300
